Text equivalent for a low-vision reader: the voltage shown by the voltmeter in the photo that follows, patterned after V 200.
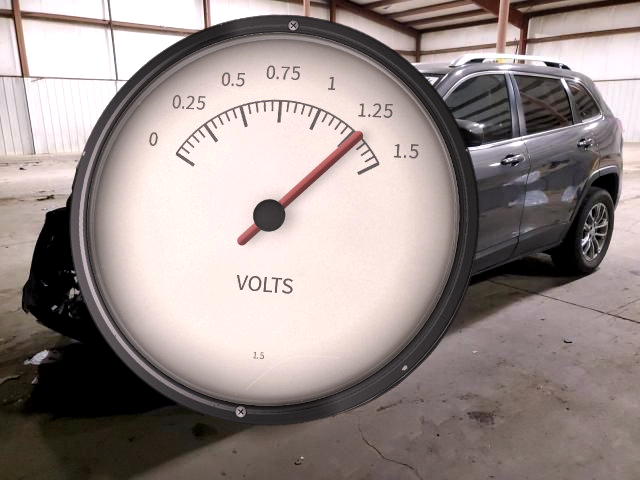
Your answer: V 1.3
